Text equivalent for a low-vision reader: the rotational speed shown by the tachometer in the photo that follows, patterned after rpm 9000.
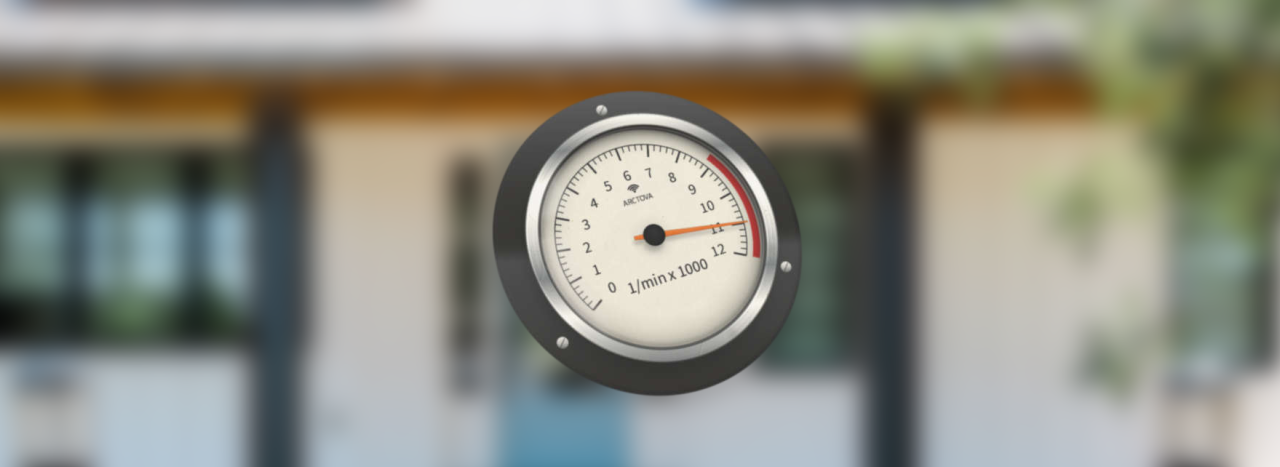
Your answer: rpm 11000
